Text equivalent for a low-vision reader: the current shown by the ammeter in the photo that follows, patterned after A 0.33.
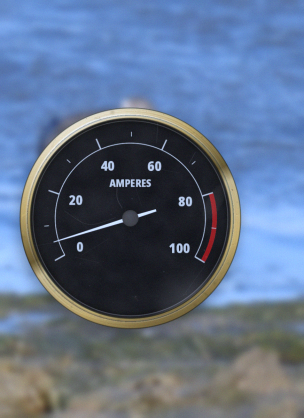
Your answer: A 5
